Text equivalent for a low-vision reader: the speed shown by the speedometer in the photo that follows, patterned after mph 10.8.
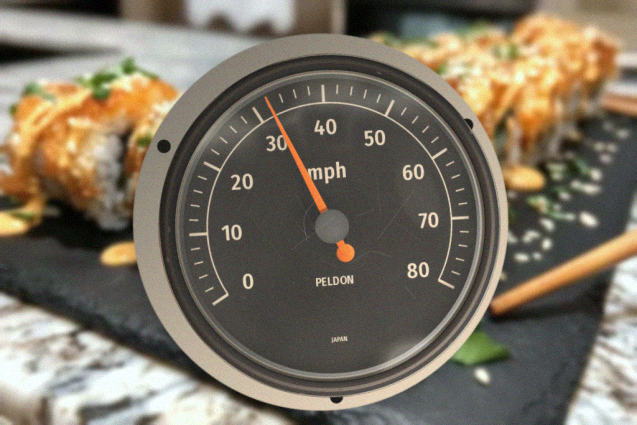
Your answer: mph 32
